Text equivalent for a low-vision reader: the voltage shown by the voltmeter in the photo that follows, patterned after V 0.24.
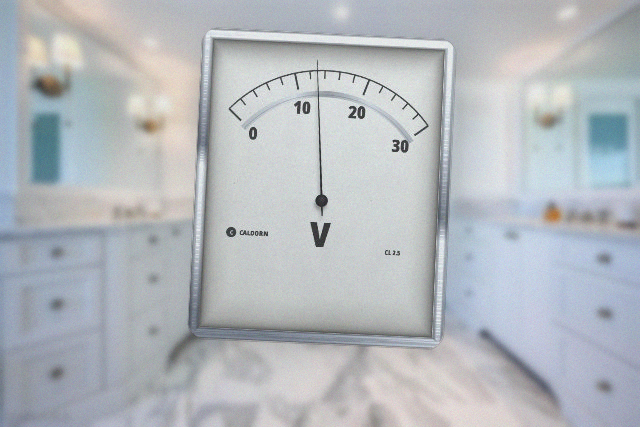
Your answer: V 13
